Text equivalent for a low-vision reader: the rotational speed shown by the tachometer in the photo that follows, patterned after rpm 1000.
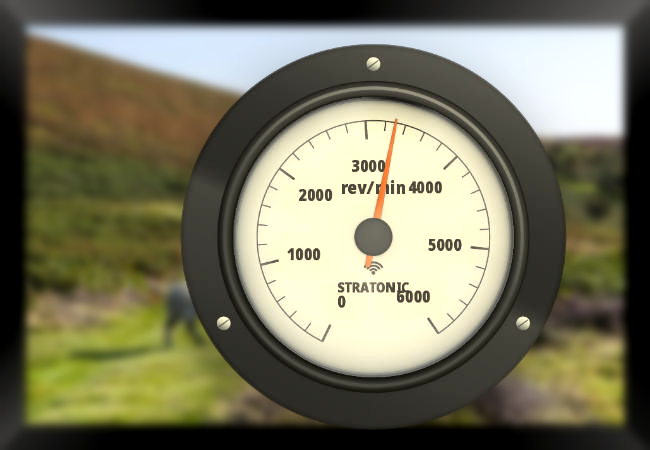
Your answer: rpm 3300
